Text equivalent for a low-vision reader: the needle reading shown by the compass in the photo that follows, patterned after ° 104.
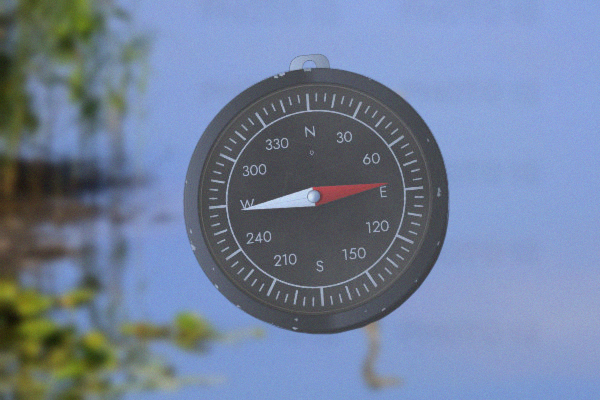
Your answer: ° 85
